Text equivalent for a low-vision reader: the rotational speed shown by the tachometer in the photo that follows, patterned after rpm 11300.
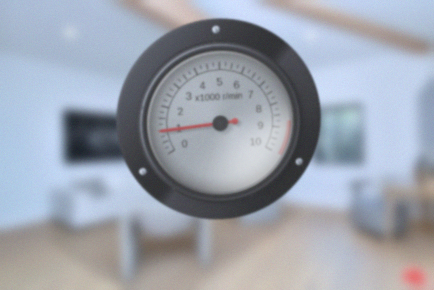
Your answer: rpm 1000
